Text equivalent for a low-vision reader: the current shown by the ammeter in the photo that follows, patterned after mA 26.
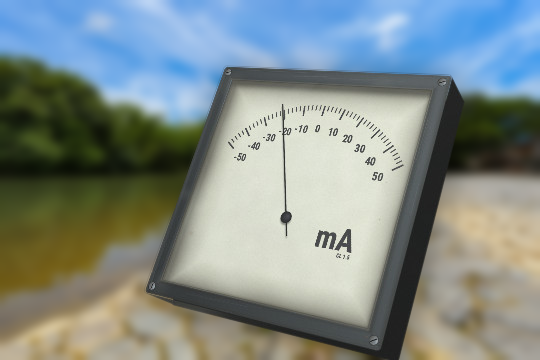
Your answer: mA -20
